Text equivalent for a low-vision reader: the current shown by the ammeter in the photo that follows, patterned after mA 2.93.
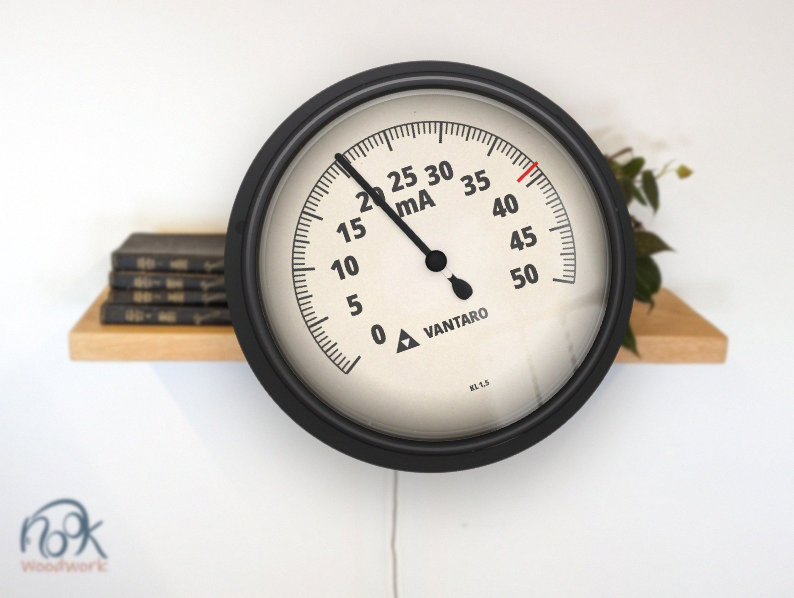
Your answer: mA 20.5
